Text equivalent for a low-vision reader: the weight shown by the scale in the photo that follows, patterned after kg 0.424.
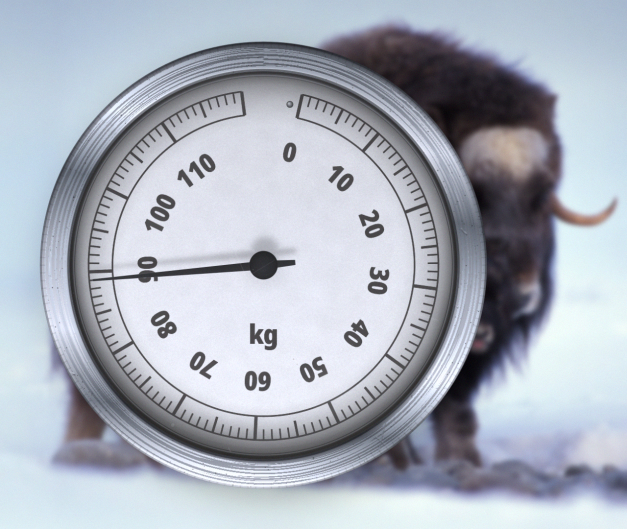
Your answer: kg 89
